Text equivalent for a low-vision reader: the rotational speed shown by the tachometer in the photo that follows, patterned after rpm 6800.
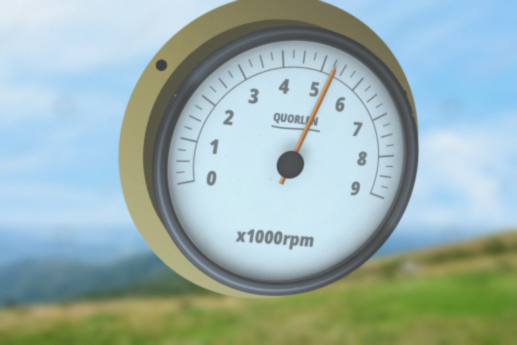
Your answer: rpm 5250
